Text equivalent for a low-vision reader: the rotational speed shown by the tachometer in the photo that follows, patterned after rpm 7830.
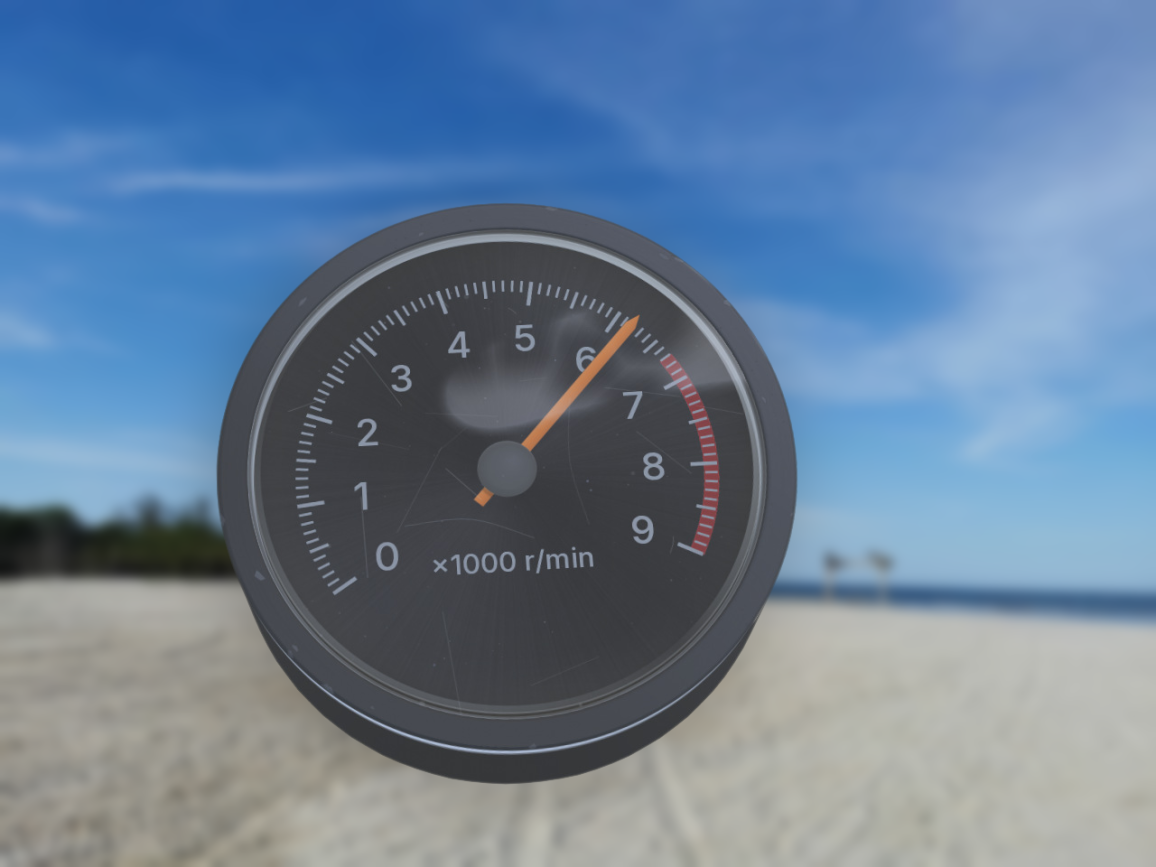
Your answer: rpm 6200
